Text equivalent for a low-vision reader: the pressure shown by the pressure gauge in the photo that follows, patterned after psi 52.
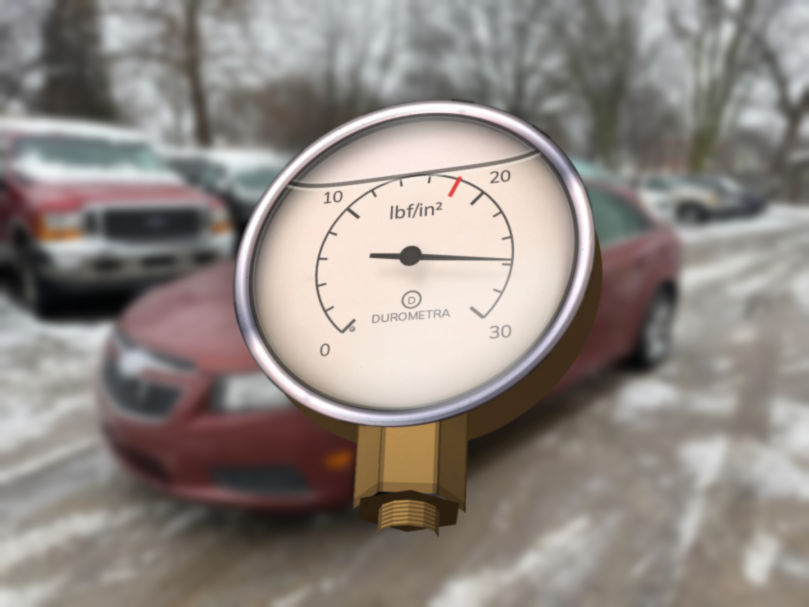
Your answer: psi 26
